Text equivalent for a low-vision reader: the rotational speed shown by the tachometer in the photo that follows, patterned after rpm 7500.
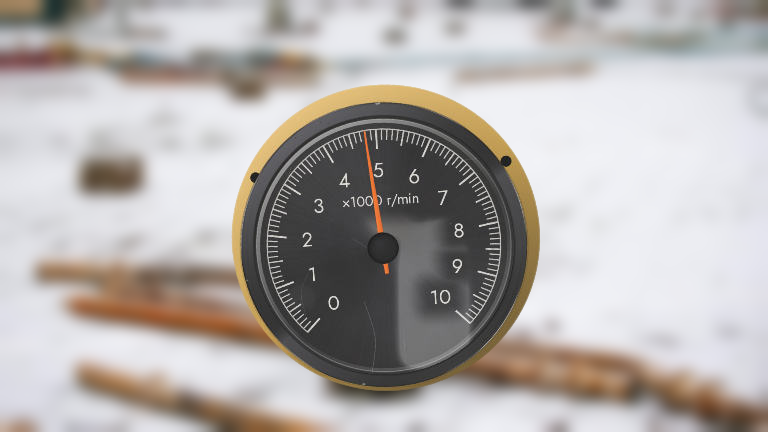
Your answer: rpm 4800
